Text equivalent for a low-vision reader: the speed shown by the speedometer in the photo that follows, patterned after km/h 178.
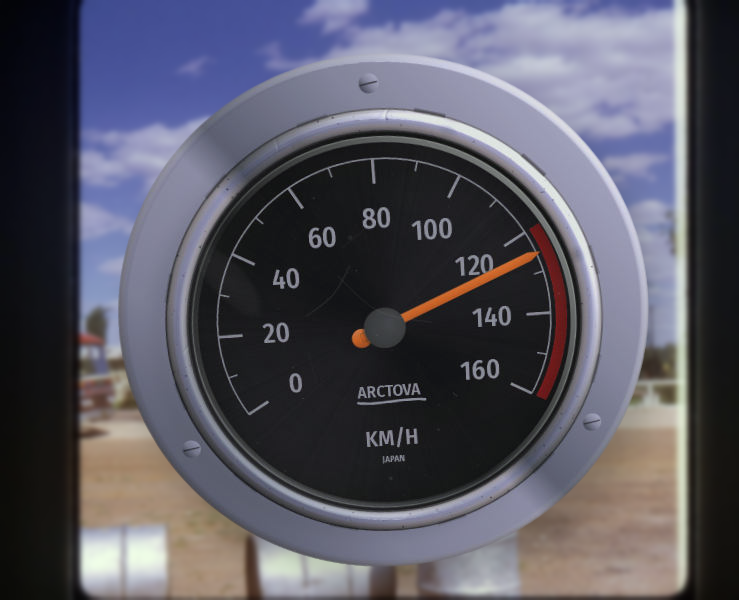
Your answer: km/h 125
